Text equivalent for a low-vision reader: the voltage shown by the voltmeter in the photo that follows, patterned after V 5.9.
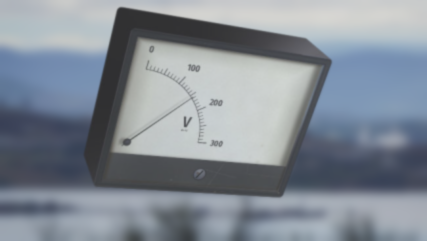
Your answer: V 150
